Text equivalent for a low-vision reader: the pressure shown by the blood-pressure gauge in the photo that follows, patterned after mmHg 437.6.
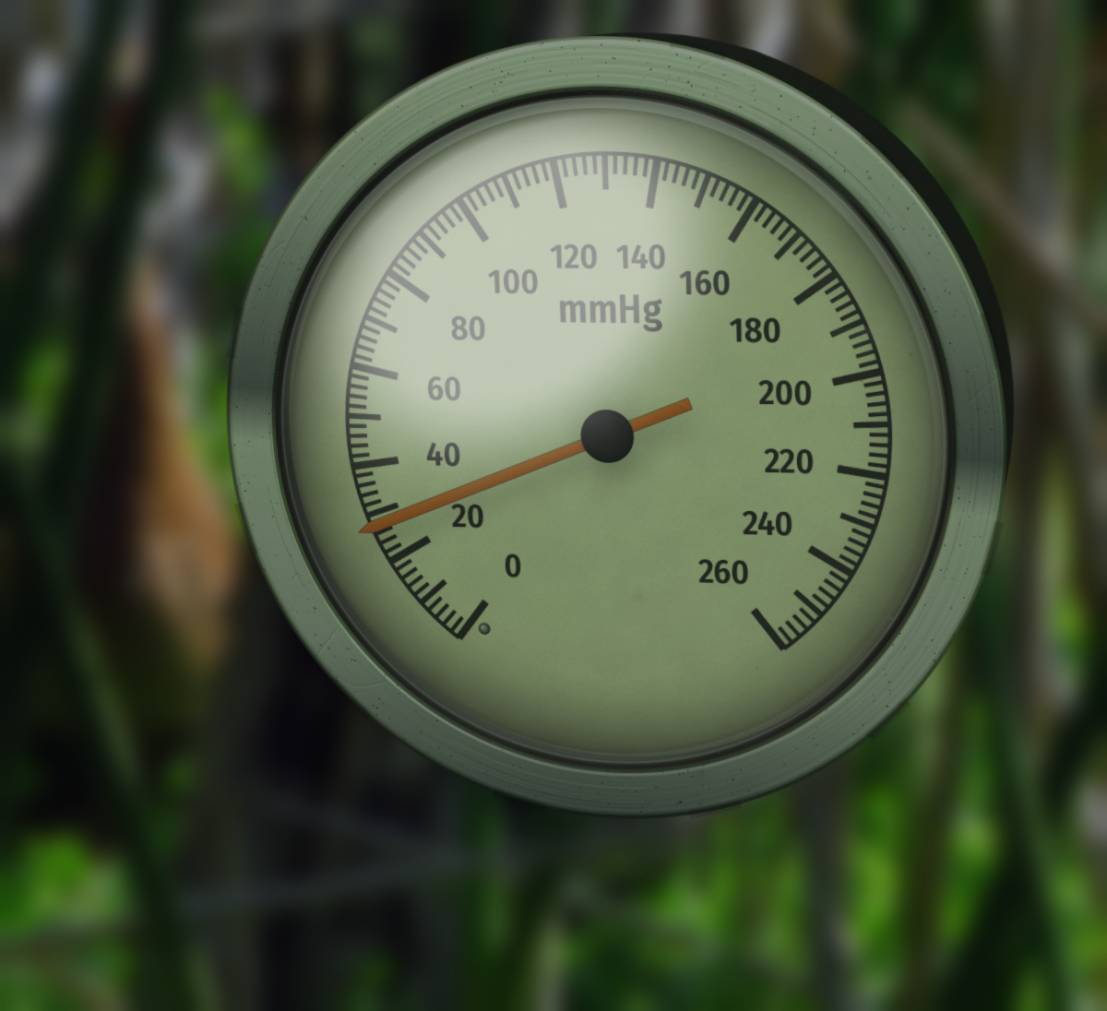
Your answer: mmHg 28
